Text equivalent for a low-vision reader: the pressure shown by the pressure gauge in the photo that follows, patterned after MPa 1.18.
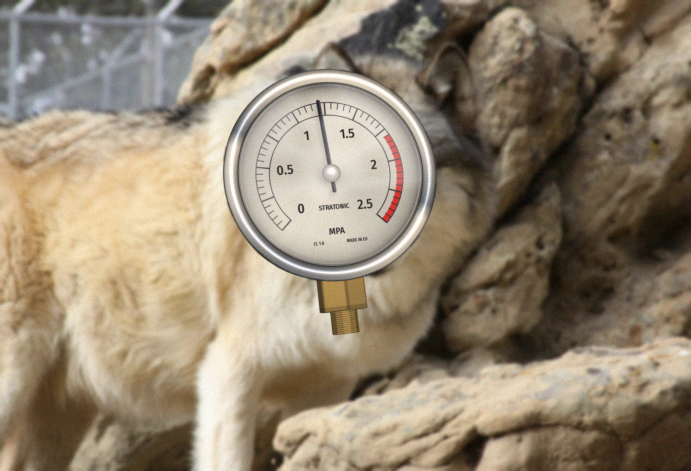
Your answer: MPa 1.2
